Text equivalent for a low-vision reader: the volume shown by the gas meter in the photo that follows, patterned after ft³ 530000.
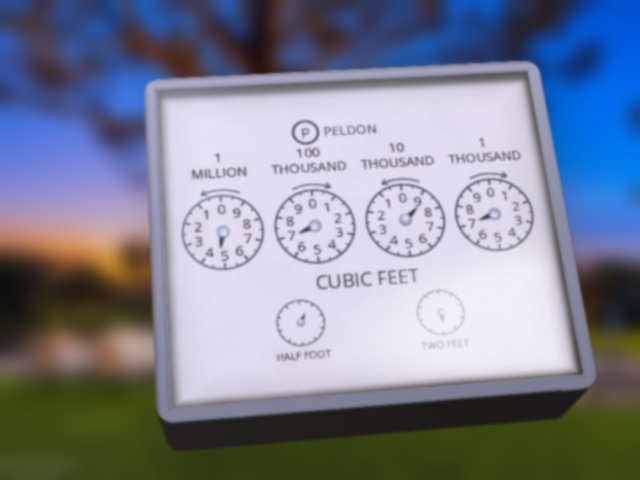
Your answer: ft³ 468700
